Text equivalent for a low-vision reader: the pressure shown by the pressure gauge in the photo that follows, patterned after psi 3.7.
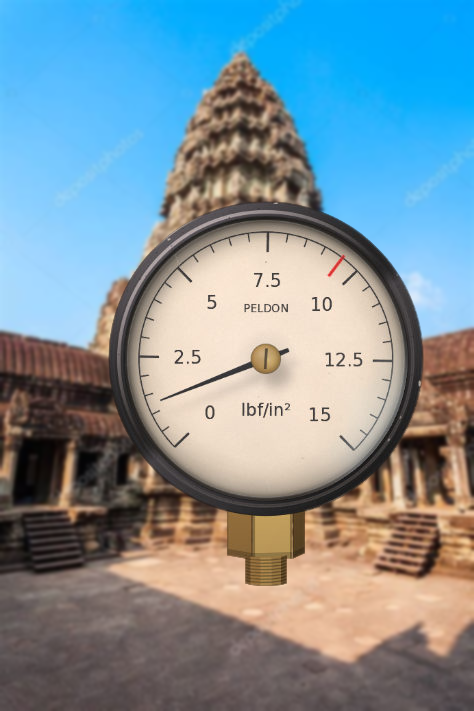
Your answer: psi 1.25
